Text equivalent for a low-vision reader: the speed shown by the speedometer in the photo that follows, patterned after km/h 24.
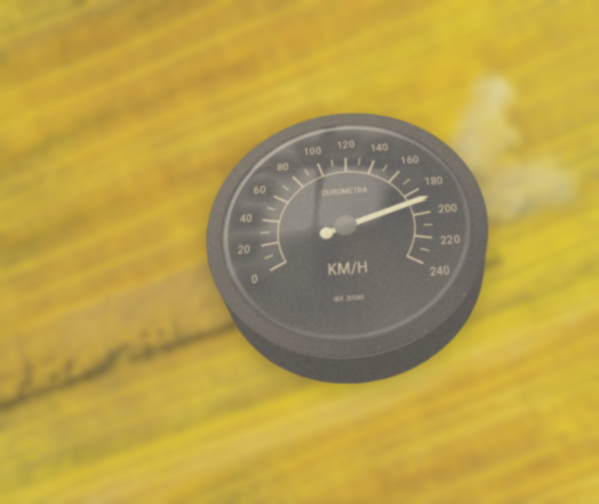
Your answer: km/h 190
